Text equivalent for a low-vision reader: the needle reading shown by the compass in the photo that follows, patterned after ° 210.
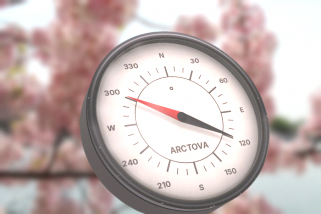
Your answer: ° 300
